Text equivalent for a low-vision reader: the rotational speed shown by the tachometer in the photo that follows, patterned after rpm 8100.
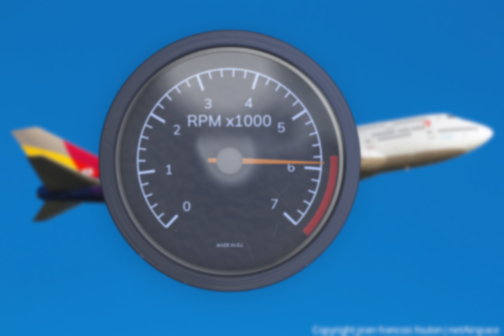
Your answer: rpm 5900
